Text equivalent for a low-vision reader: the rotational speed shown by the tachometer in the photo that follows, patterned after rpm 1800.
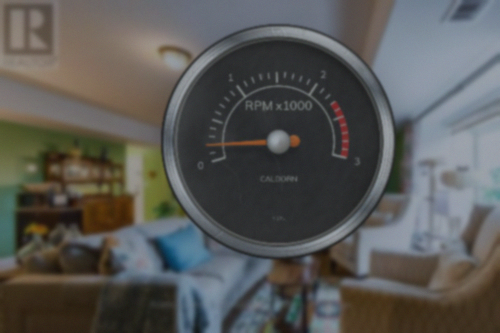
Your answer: rpm 200
